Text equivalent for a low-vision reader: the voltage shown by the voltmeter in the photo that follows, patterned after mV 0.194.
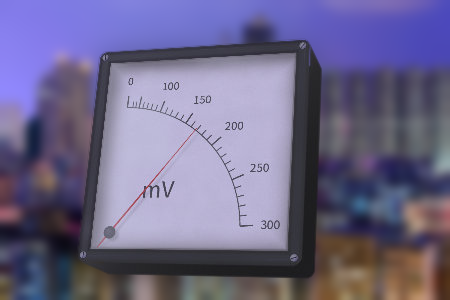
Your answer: mV 170
